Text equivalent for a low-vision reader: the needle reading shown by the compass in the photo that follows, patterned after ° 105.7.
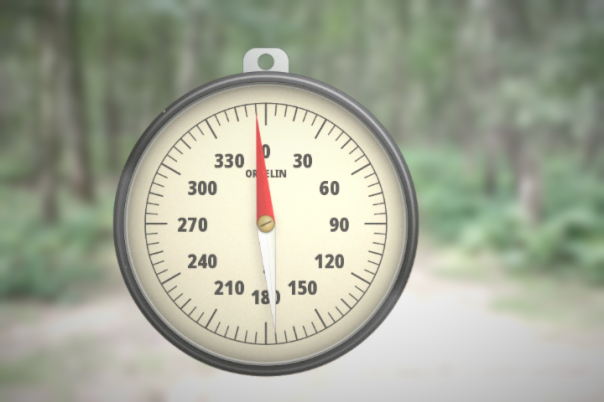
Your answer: ° 355
